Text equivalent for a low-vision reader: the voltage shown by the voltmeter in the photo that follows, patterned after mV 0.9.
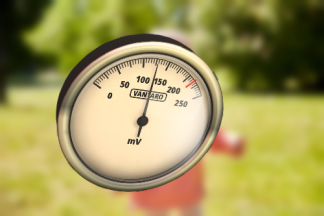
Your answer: mV 125
